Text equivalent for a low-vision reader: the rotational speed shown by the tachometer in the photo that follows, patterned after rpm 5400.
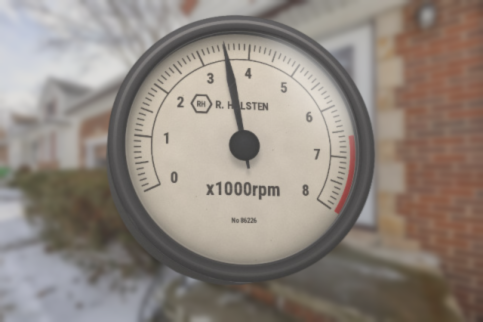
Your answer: rpm 3500
